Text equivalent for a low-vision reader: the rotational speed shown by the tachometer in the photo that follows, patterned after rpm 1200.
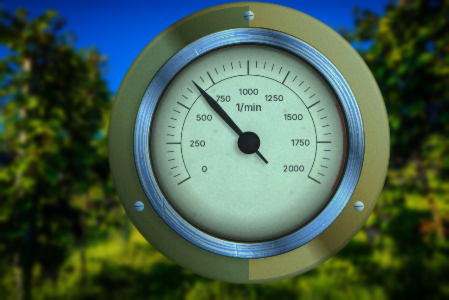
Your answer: rpm 650
